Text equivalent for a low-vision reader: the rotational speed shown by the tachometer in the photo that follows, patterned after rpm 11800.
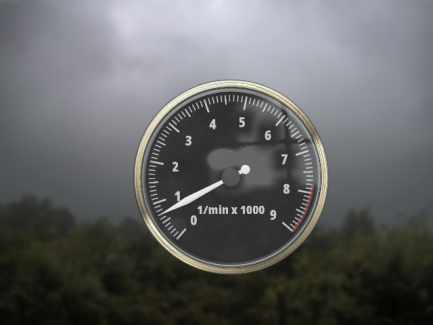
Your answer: rpm 700
